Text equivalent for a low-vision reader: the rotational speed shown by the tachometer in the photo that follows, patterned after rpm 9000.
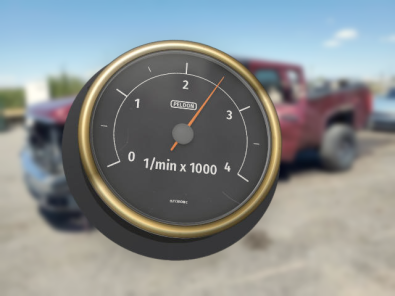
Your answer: rpm 2500
